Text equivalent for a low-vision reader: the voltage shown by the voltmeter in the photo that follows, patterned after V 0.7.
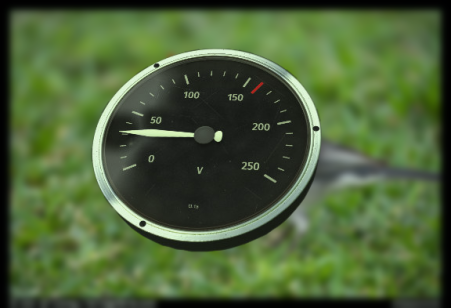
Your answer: V 30
